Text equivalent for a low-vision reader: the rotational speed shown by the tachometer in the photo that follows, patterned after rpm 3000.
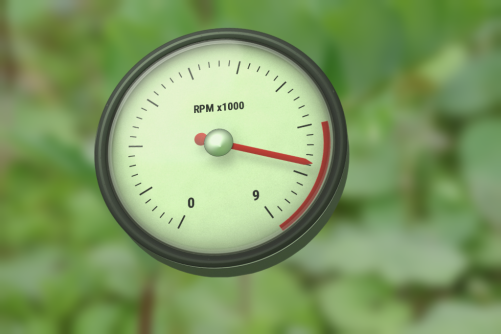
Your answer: rpm 7800
